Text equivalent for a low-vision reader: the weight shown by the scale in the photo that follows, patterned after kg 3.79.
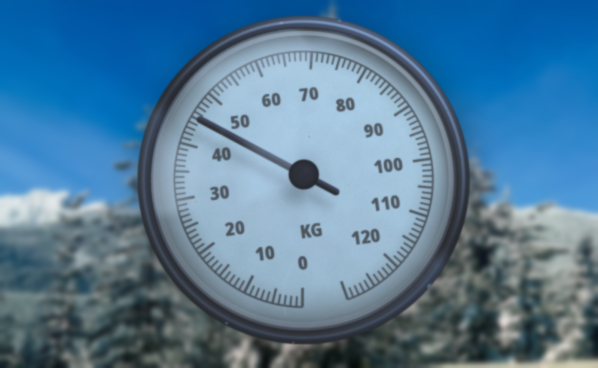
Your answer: kg 45
